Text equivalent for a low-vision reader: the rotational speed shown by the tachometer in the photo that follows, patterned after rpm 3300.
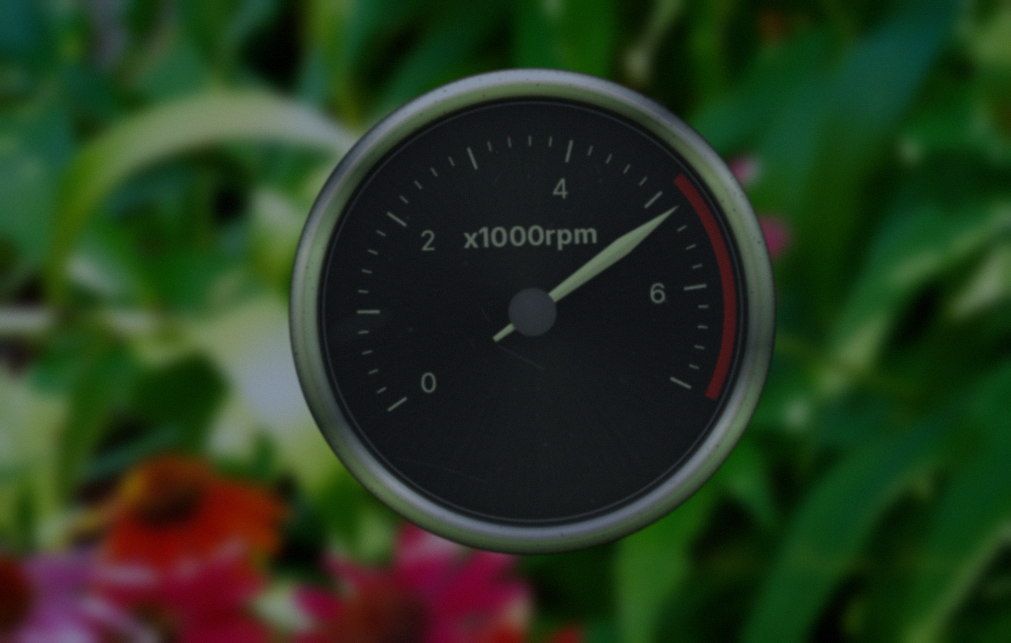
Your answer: rpm 5200
